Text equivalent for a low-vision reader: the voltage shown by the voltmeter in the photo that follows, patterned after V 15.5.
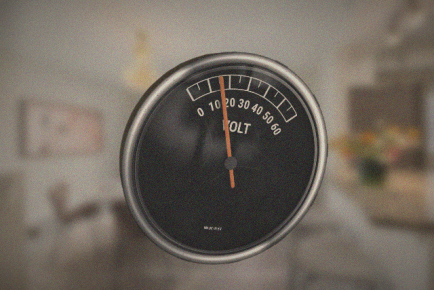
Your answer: V 15
